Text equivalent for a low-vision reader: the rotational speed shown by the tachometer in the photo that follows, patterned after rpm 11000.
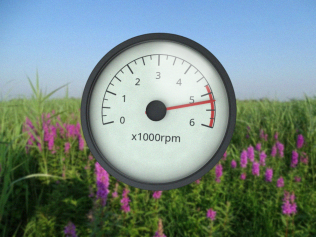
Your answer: rpm 5250
